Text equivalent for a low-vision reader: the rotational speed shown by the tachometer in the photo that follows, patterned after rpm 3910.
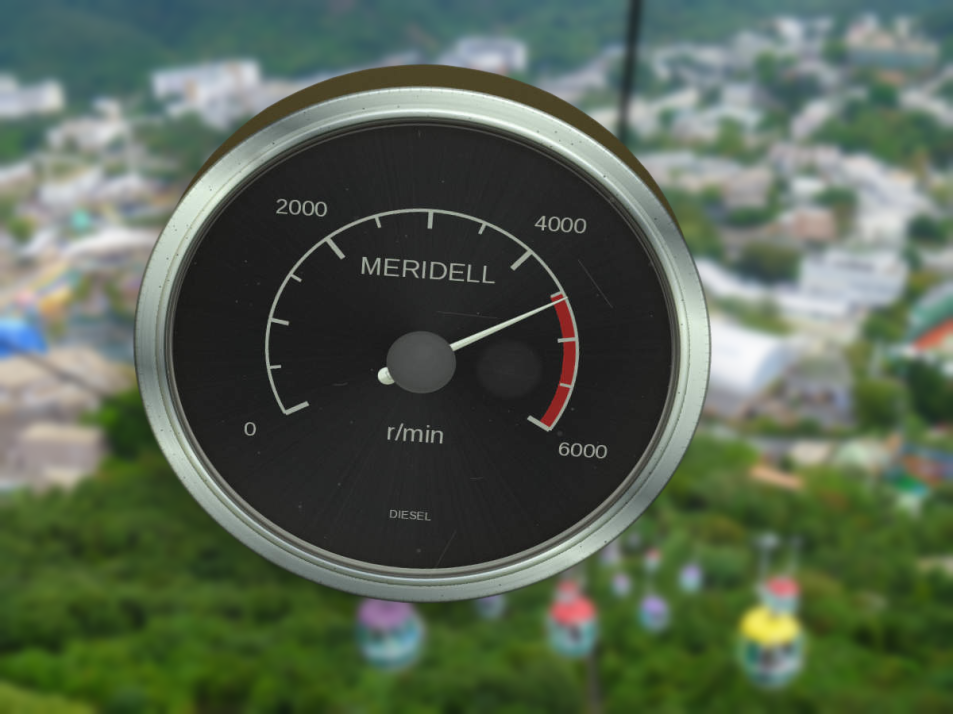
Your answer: rpm 4500
